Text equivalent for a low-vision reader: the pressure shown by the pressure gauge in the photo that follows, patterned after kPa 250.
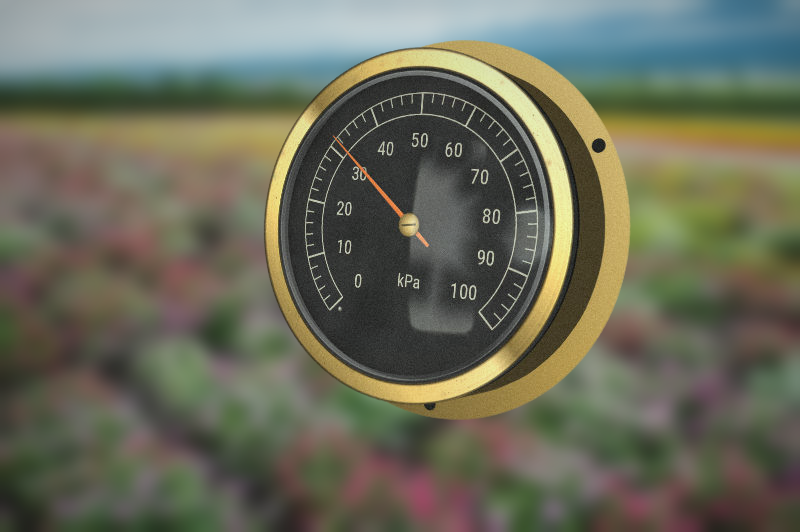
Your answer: kPa 32
